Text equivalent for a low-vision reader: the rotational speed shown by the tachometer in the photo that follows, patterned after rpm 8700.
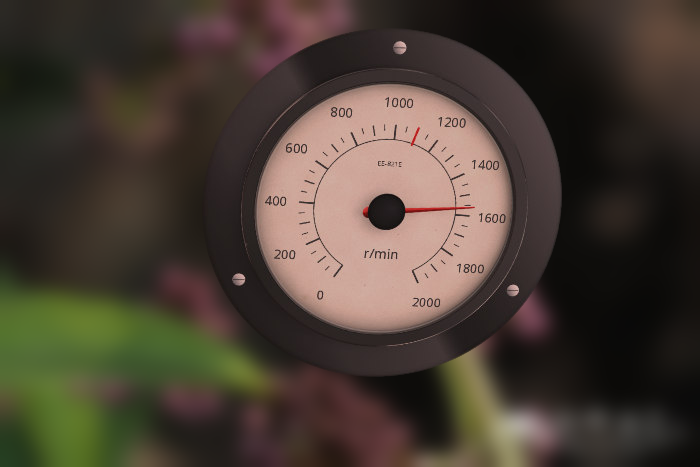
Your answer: rpm 1550
